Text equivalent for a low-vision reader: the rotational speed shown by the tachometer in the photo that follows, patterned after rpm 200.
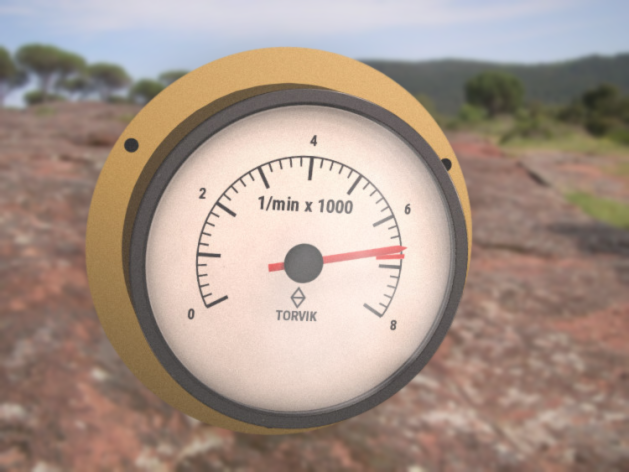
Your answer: rpm 6600
